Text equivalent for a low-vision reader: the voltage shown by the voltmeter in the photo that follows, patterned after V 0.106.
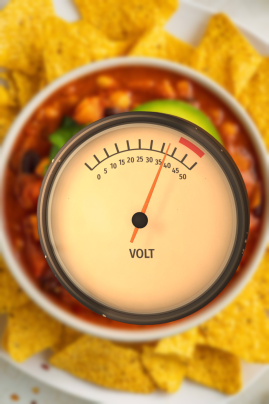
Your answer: V 37.5
